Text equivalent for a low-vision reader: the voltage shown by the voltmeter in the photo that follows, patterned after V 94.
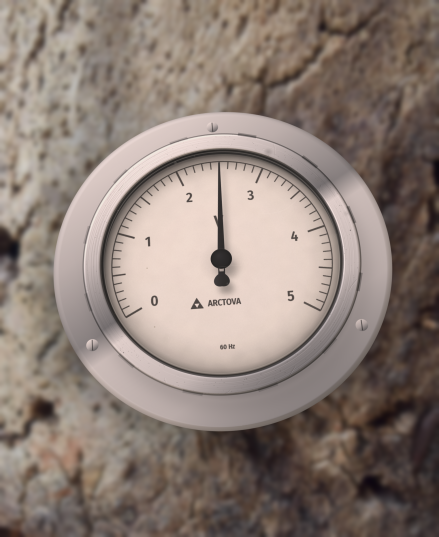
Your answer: V 2.5
